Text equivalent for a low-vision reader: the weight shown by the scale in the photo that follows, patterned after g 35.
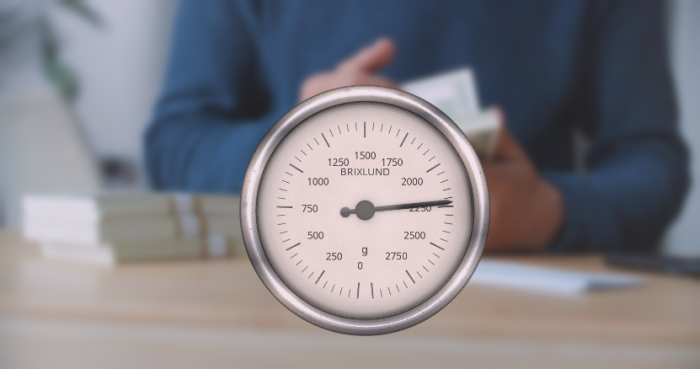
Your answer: g 2225
